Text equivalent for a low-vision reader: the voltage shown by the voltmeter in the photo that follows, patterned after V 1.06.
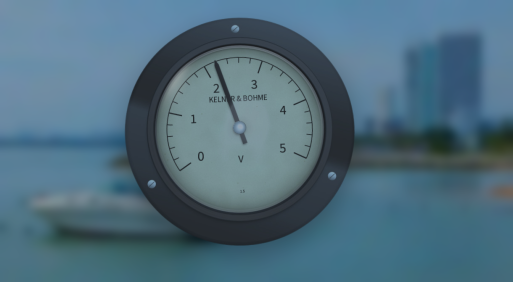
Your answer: V 2.2
